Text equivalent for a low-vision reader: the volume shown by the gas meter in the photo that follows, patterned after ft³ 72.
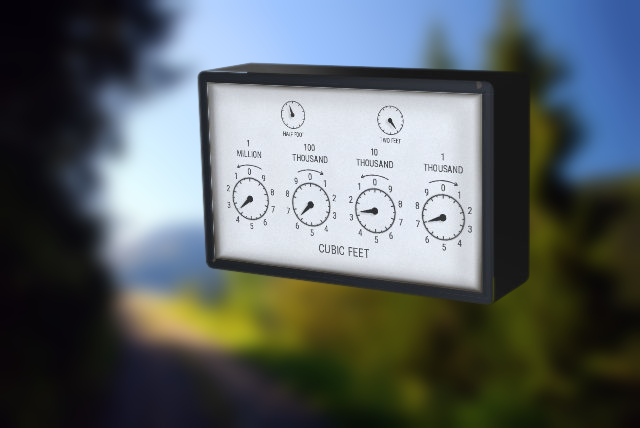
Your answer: ft³ 362700
